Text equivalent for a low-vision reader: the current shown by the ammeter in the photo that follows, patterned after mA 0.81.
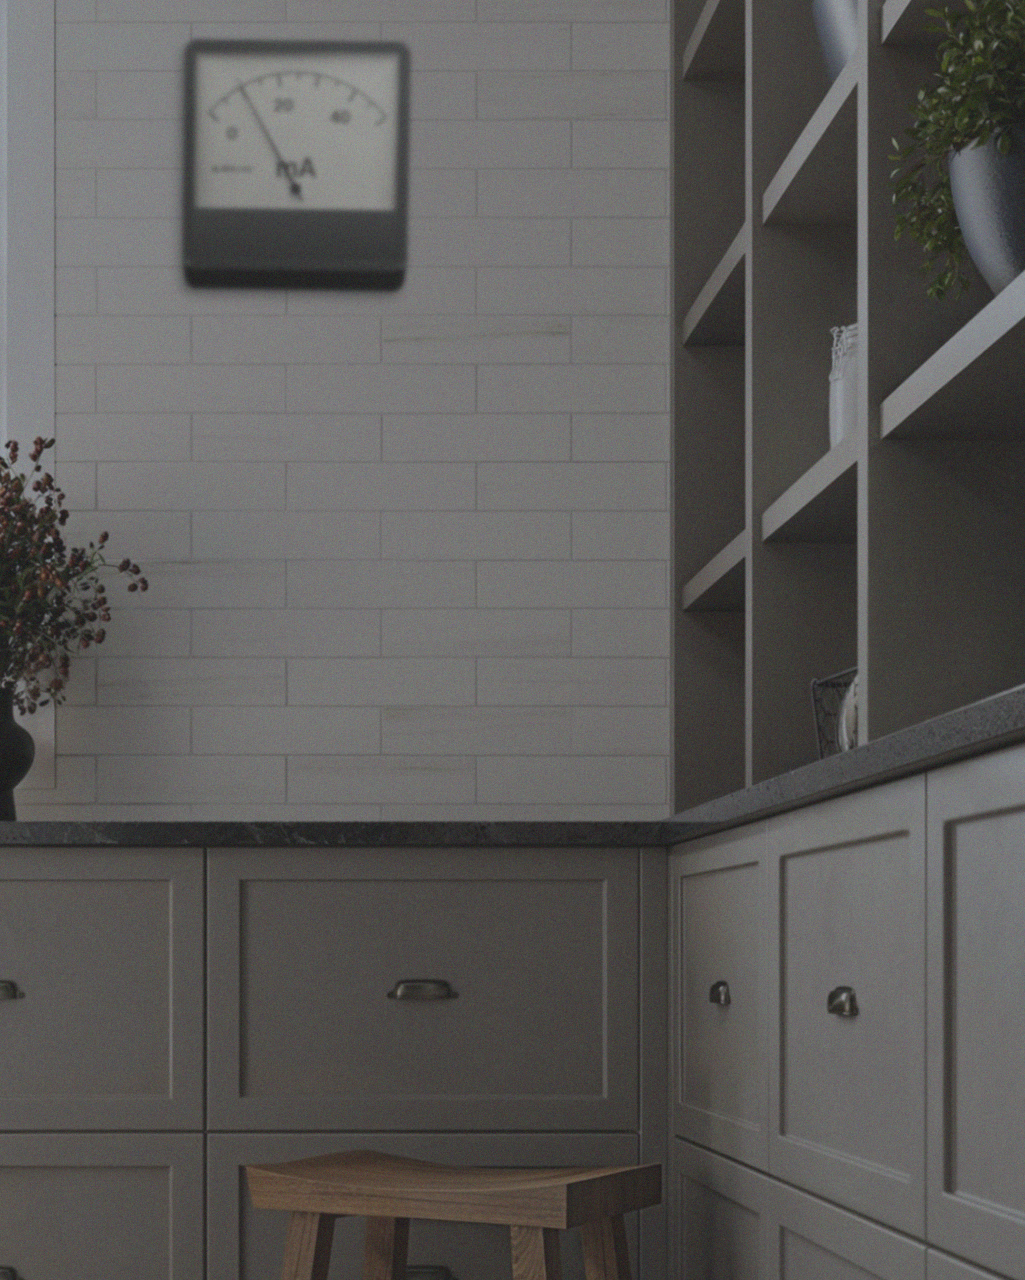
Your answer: mA 10
